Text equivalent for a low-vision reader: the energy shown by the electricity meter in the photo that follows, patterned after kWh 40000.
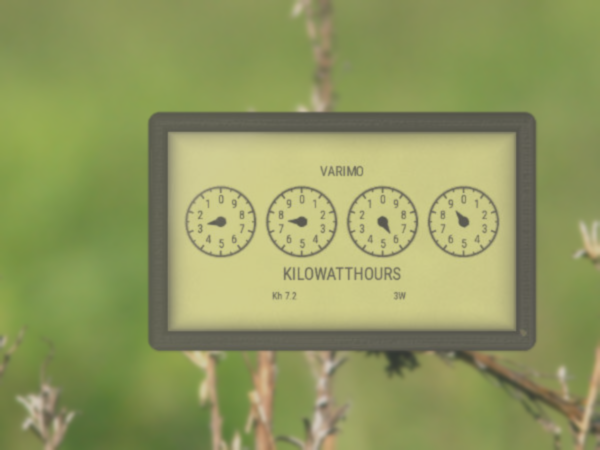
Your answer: kWh 2759
